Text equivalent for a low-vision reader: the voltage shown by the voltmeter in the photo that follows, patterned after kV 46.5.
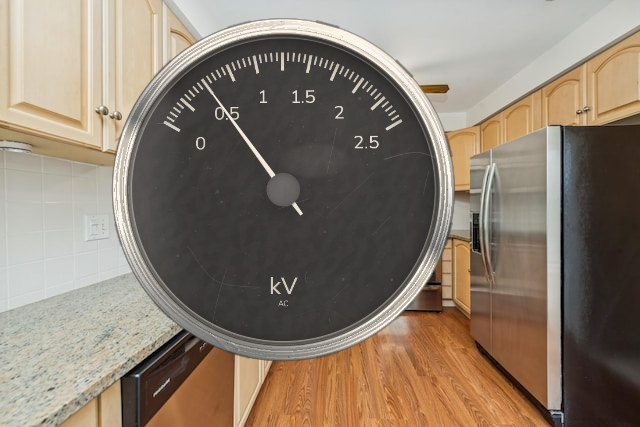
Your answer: kV 0.5
